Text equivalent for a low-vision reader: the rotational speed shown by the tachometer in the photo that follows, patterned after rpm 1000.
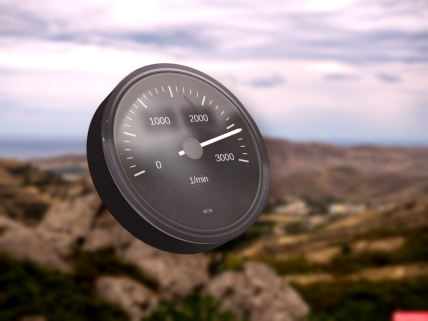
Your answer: rpm 2600
